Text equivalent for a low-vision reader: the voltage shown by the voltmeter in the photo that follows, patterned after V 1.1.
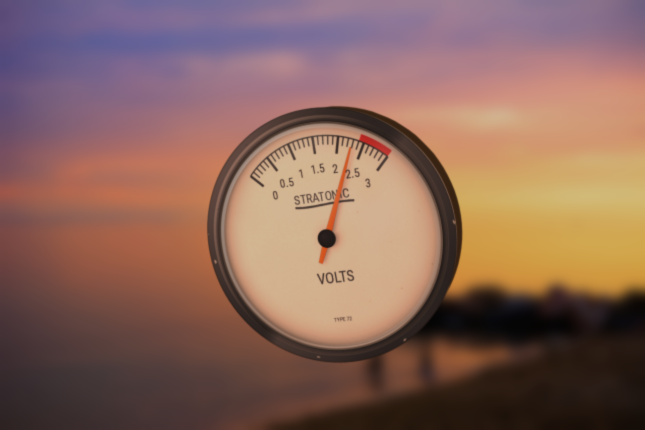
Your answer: V 2.3
